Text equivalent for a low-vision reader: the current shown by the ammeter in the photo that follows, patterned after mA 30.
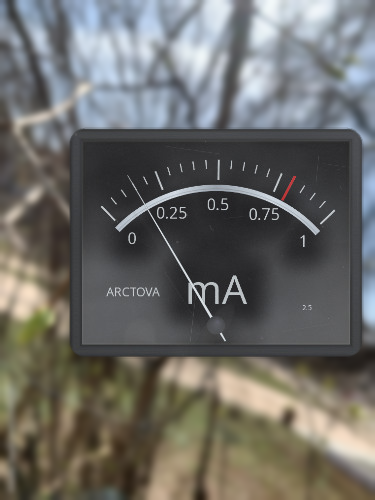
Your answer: mA 0.15
